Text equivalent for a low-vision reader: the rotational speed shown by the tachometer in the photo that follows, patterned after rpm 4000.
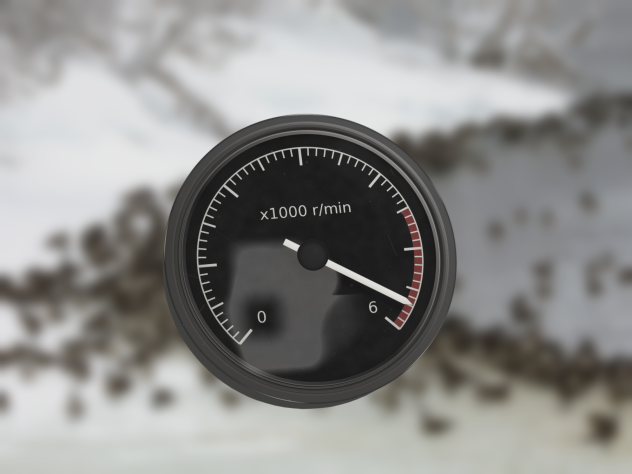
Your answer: rpm 5700
